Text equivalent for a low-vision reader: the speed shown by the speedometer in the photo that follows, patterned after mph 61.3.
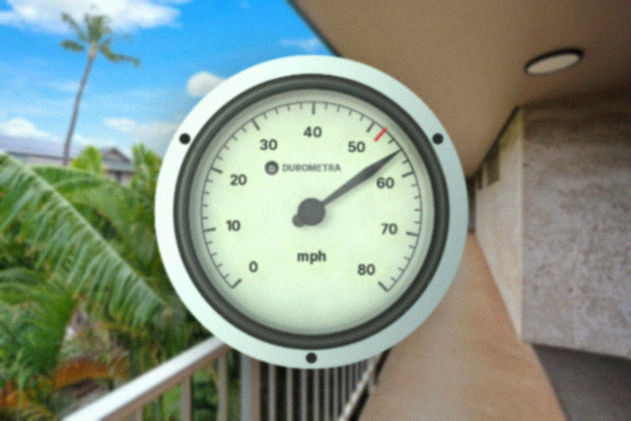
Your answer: mph 56
